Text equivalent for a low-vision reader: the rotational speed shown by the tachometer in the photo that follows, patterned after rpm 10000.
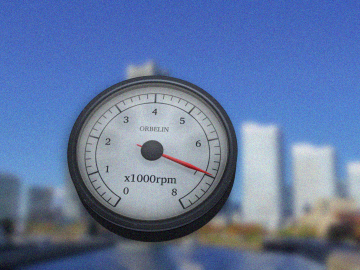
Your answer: rpm 7000
